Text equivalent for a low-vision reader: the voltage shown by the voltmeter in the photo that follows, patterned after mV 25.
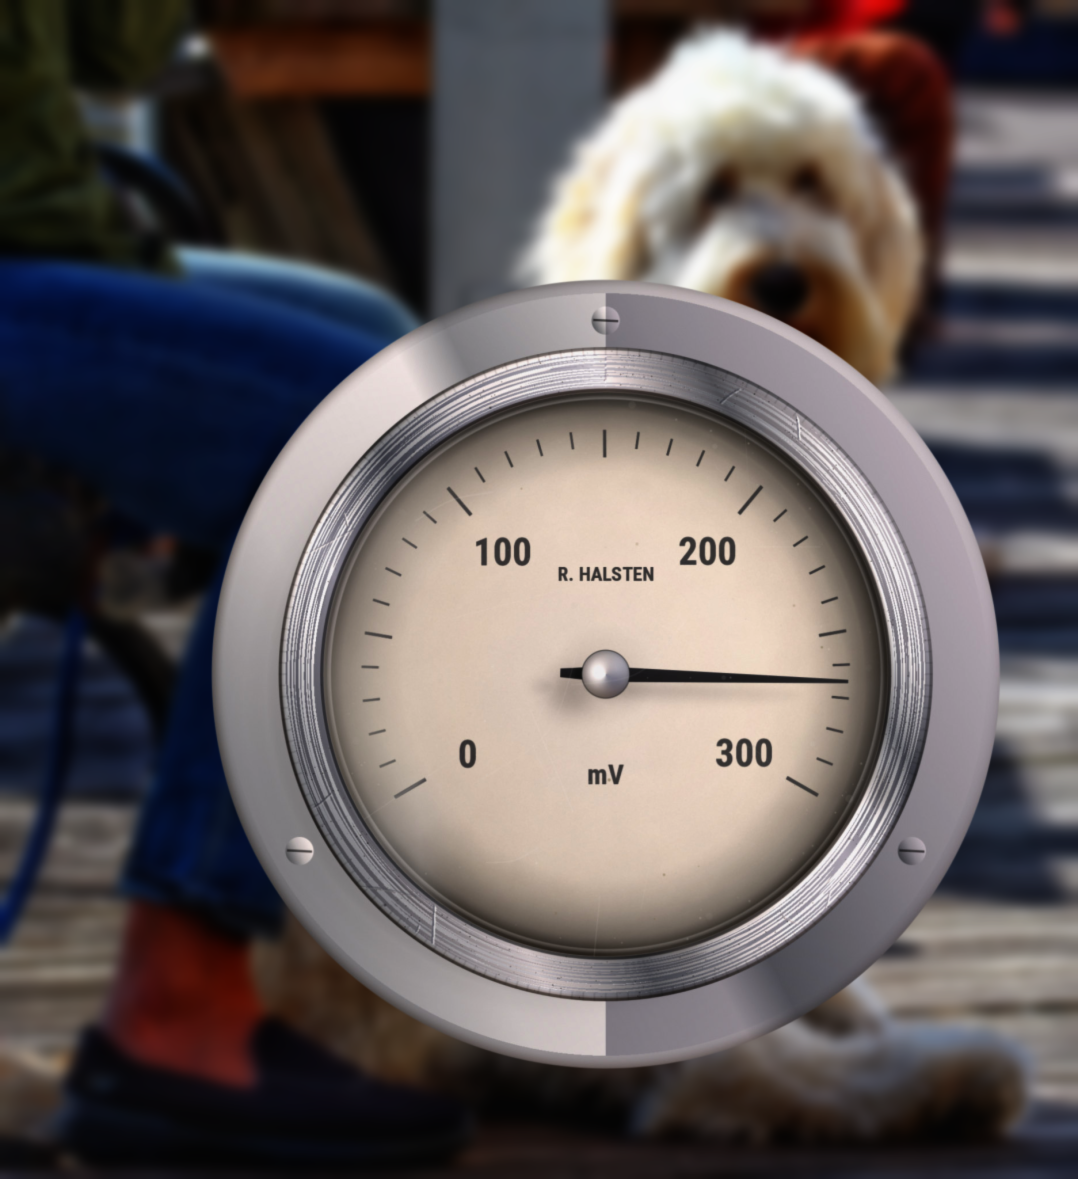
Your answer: mV 265
